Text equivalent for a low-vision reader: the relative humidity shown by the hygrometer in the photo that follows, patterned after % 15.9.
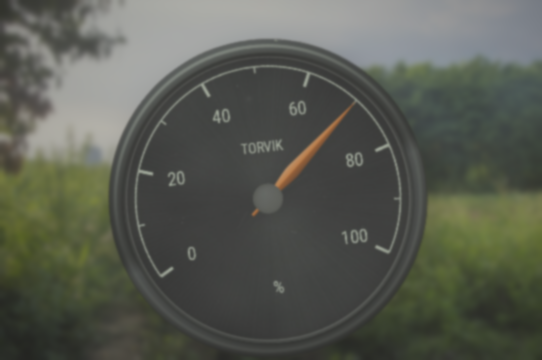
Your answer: % 70
